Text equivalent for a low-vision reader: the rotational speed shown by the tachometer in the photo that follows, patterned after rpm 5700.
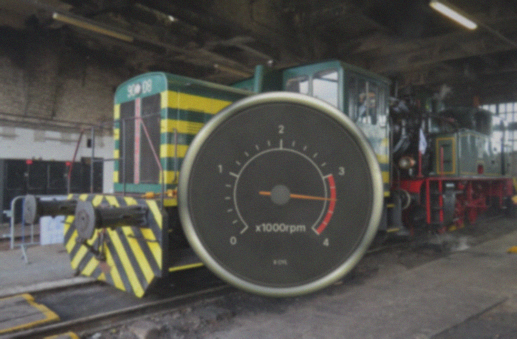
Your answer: rpm 3400
